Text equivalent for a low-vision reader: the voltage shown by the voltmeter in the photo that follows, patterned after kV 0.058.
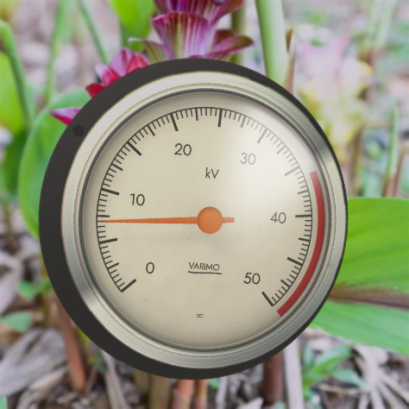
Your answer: kV 7
